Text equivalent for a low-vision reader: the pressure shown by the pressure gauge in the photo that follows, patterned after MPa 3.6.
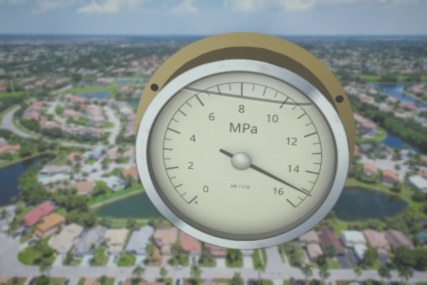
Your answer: MPa 15
